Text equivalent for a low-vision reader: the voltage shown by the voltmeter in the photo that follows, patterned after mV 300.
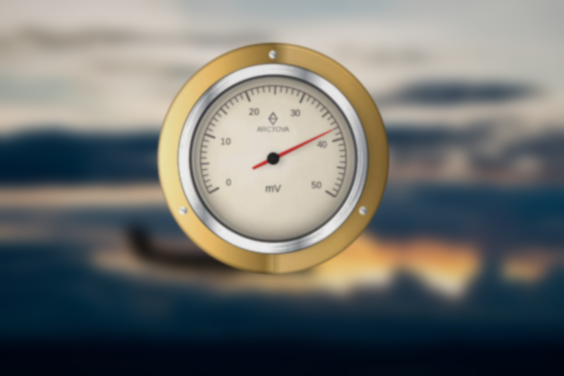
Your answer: mV 38
